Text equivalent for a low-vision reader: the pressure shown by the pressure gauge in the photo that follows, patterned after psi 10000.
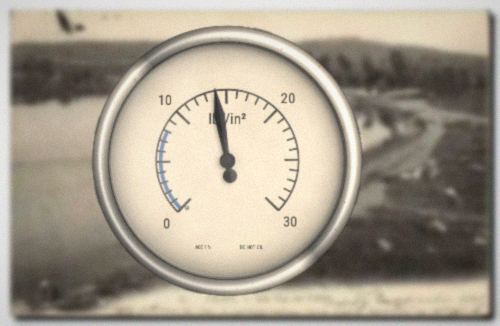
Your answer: psi 14
